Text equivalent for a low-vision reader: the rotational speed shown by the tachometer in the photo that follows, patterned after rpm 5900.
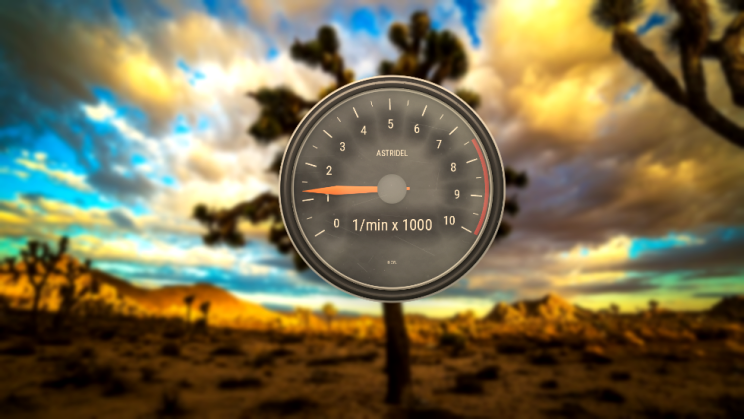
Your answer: rpm 1250
